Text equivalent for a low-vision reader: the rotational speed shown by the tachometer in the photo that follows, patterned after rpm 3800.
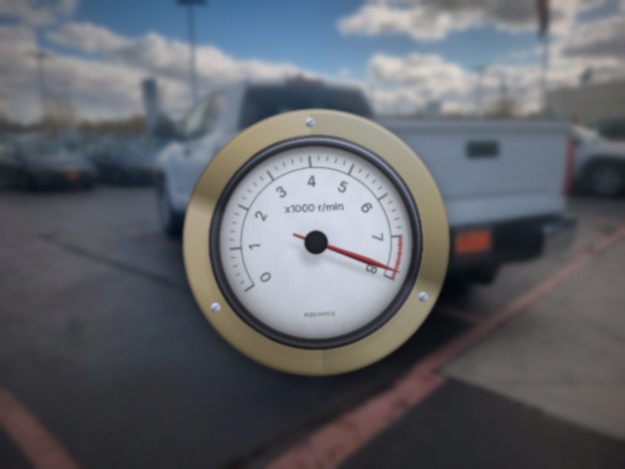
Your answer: rpm 7800
